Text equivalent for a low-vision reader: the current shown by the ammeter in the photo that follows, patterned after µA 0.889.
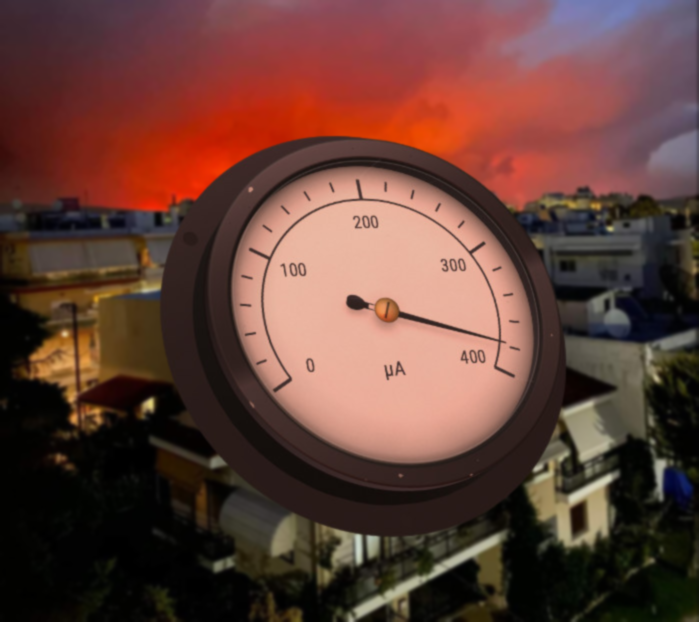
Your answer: µA 380
